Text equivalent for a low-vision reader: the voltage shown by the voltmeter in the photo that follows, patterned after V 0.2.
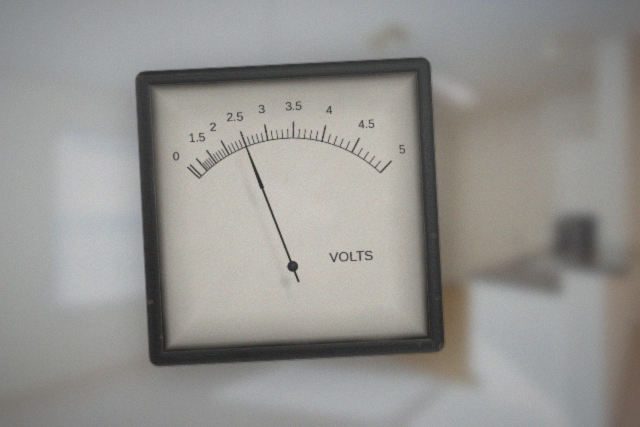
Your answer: V 2.5
